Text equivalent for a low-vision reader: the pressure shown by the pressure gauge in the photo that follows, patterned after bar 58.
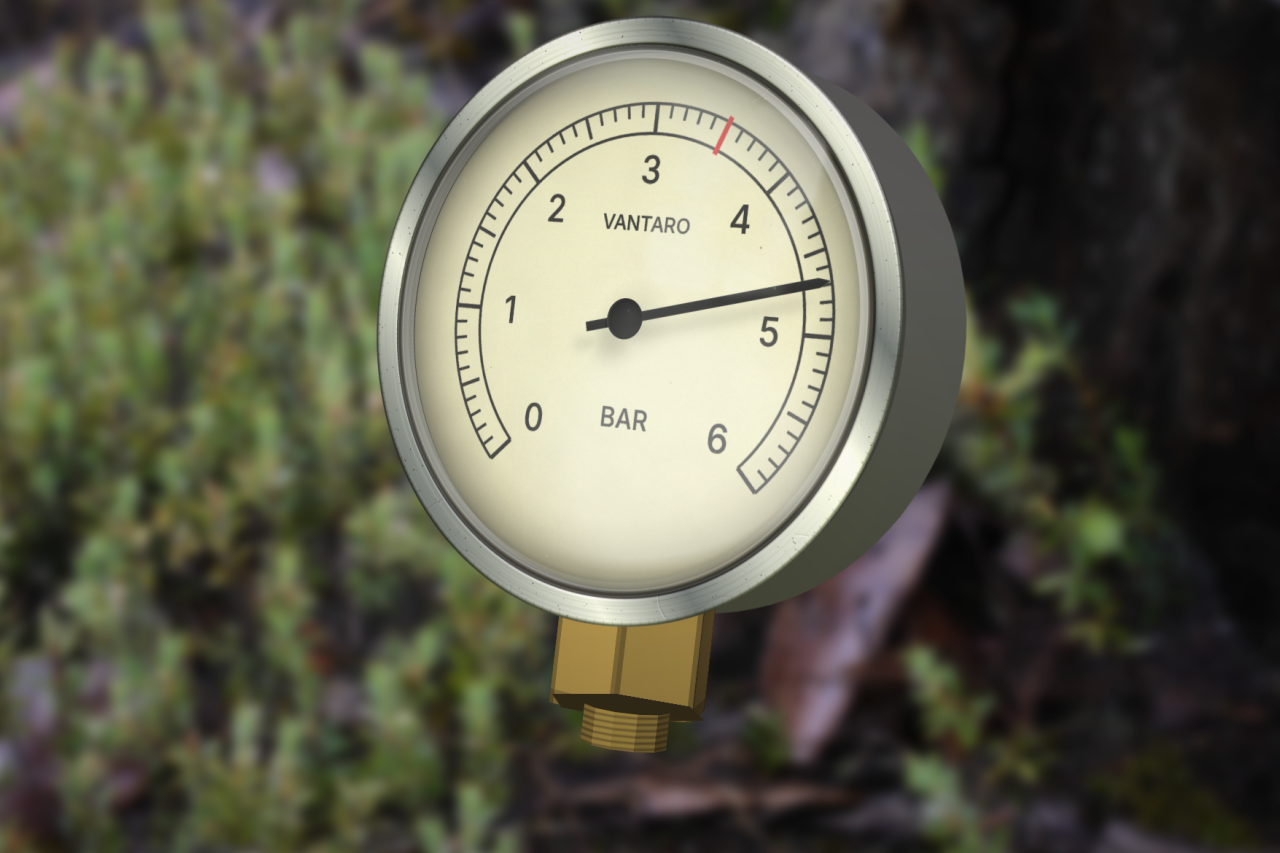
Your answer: bar 4.7
